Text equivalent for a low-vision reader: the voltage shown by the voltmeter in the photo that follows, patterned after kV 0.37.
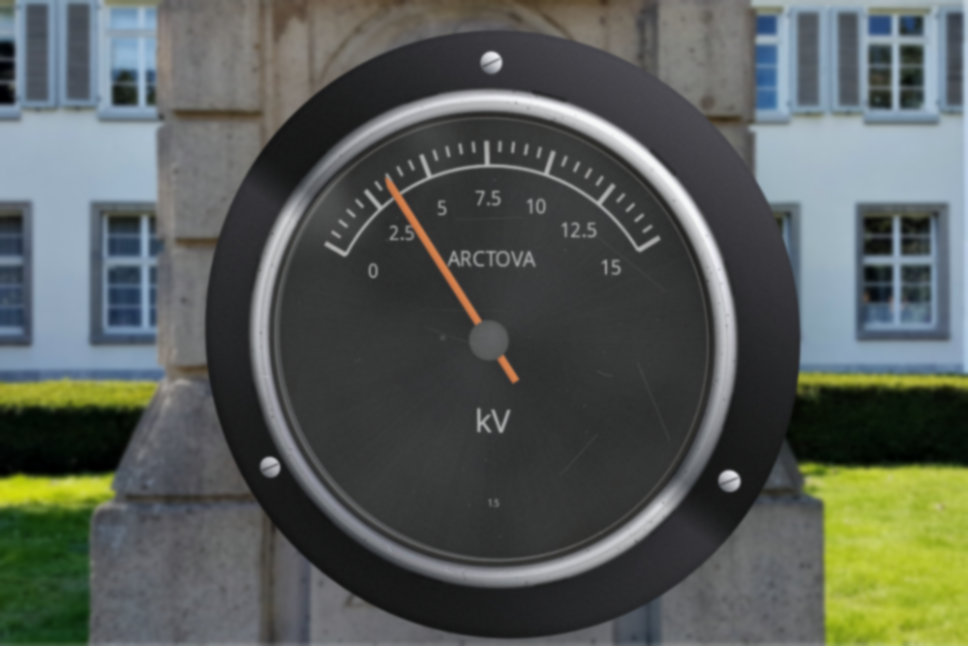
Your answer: kV 3.5
